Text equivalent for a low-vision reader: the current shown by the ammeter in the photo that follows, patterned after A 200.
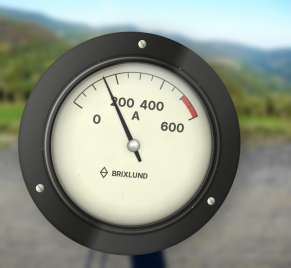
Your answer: A 150
